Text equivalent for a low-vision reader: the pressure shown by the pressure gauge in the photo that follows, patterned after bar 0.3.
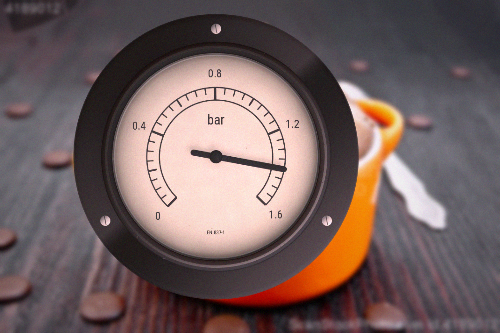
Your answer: bar 1.4
